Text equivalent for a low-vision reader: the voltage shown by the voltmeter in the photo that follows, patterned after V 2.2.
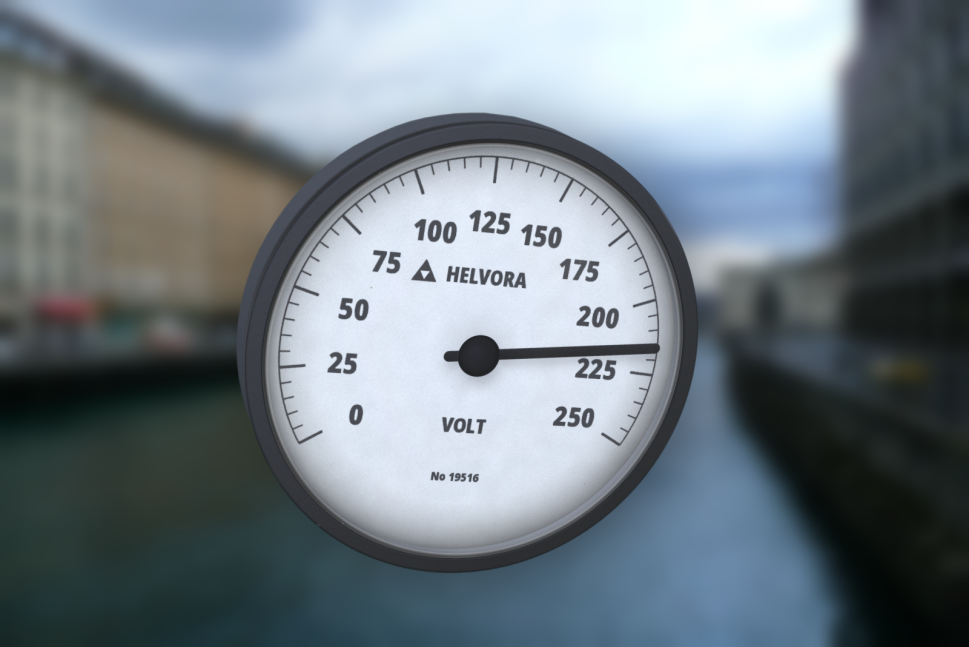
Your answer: V 215
